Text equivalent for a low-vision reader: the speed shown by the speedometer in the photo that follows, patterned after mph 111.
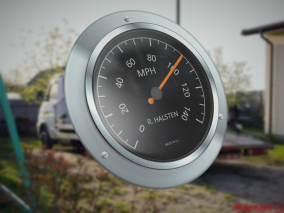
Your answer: mph 100
